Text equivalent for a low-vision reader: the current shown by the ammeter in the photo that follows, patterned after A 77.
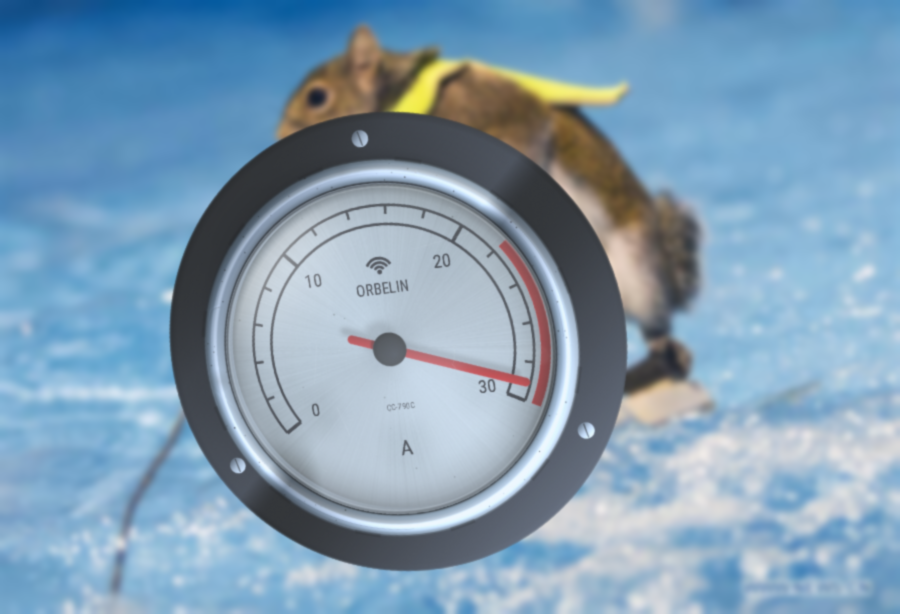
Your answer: A 29
